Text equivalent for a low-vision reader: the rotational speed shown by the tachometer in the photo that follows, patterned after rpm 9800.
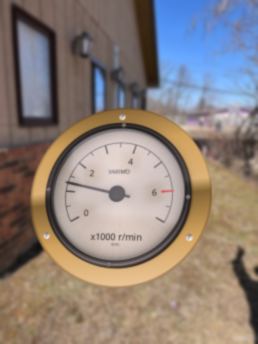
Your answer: rpm 1250
